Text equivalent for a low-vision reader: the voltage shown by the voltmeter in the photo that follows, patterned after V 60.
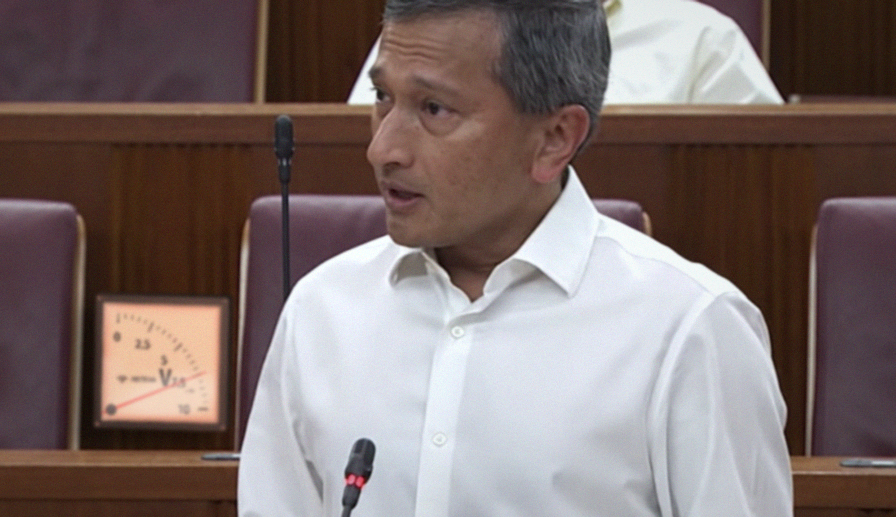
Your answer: V 7.5
